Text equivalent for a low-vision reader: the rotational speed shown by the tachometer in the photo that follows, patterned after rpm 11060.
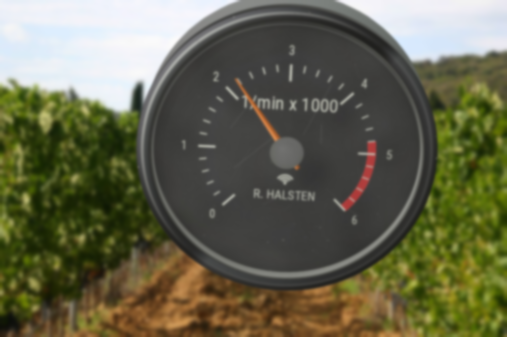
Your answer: rpm 2200
